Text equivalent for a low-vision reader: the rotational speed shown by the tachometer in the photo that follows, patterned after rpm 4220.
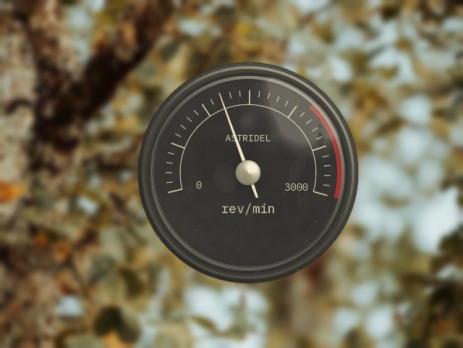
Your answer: rpm 1200
